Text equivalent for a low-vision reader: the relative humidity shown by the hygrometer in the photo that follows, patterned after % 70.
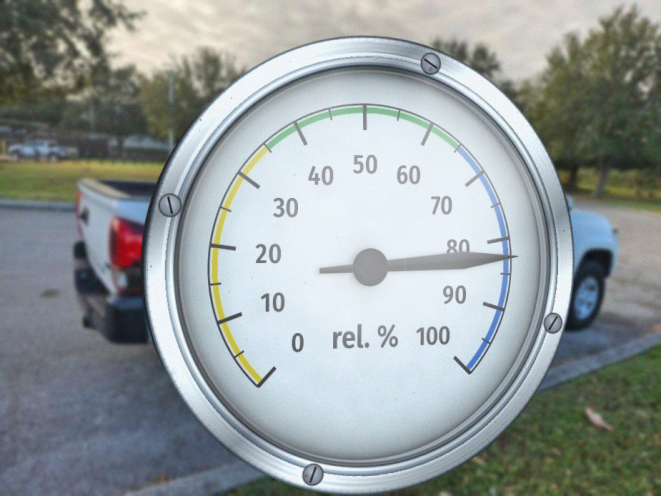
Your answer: % 82.5
